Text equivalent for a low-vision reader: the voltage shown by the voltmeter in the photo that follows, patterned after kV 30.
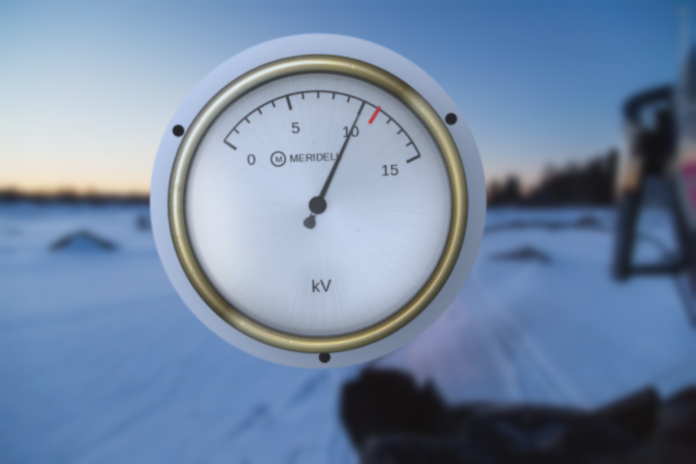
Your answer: kV 10
